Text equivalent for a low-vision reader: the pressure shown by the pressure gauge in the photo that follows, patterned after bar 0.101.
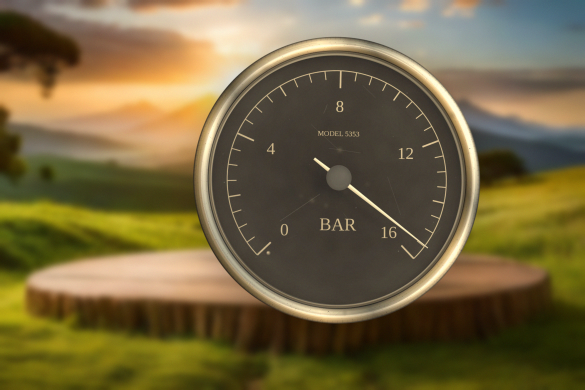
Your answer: bar 15.5
